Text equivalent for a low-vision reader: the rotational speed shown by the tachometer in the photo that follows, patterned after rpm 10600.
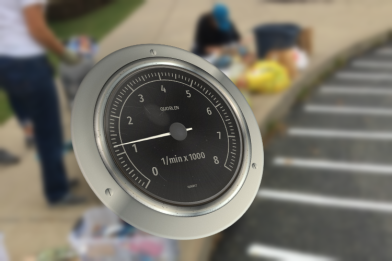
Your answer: rpm 1200
